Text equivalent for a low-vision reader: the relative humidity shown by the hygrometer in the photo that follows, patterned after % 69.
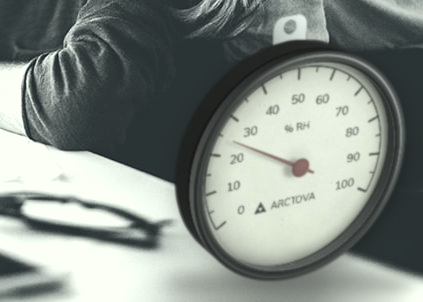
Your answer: % 25
